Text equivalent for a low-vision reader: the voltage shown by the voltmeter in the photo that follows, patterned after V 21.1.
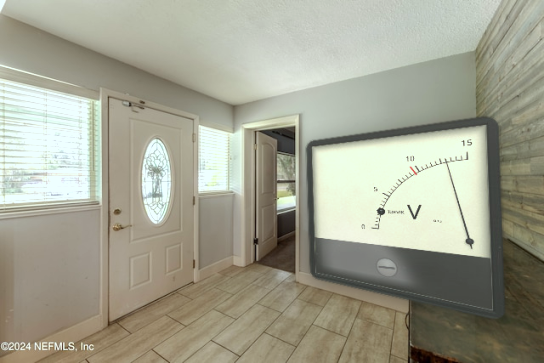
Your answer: V 13
